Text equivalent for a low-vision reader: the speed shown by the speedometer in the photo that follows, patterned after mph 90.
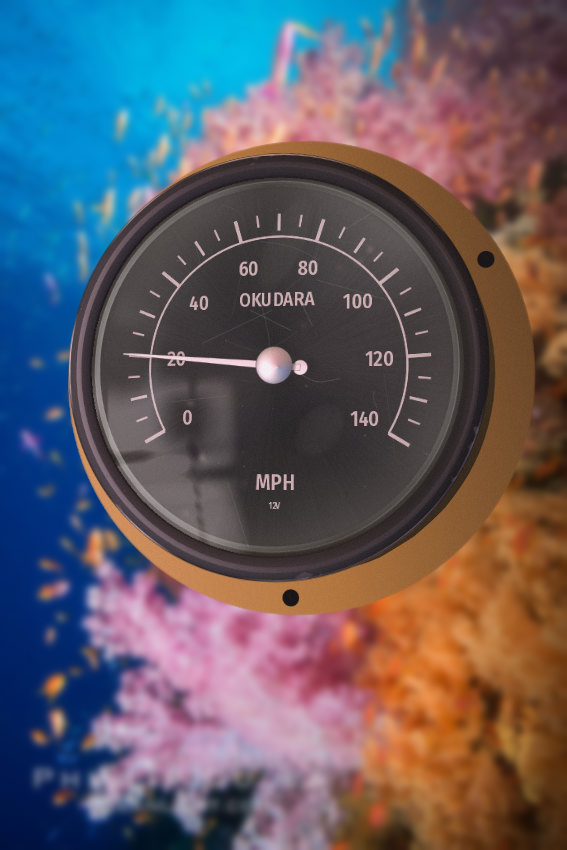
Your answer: mph 20
